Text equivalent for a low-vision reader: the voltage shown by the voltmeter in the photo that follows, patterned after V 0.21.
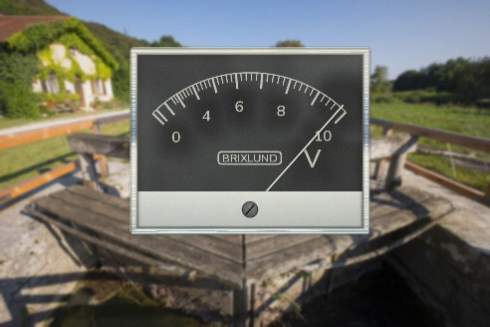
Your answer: V 9.8
